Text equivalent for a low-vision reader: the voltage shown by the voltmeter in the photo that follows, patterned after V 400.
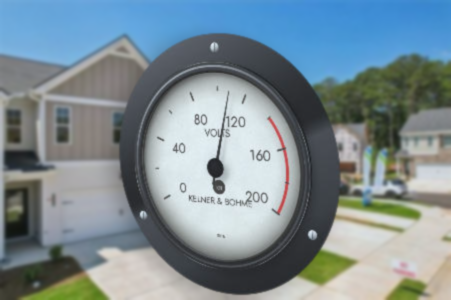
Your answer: V 110
